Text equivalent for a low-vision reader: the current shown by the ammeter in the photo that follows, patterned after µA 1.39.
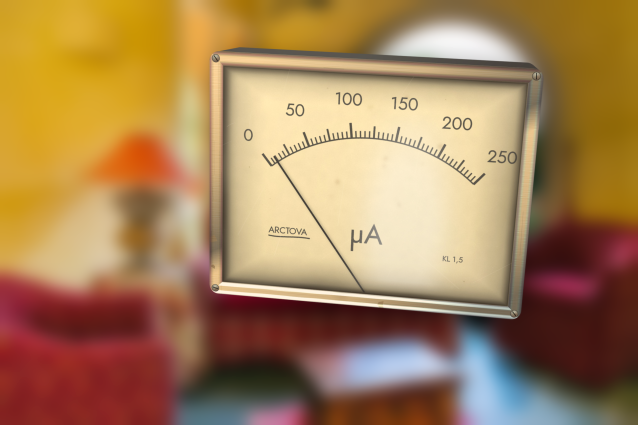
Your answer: µA 10
